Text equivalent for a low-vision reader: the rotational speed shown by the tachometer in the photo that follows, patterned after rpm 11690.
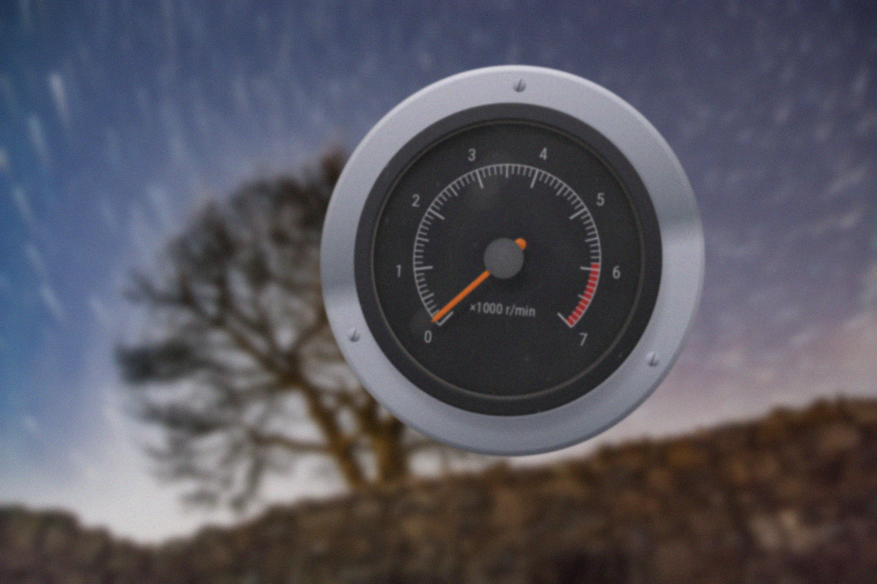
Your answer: rpm 100
